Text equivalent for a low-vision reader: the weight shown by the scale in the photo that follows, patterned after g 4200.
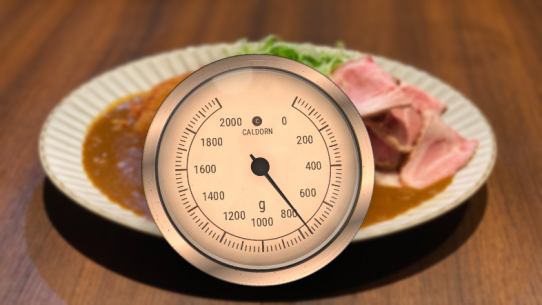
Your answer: g 760
